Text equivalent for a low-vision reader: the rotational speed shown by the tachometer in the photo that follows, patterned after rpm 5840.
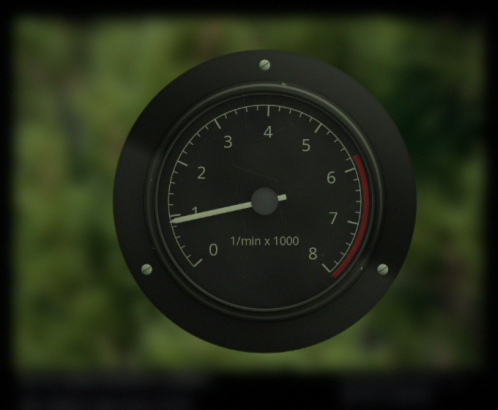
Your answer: rpm 900
